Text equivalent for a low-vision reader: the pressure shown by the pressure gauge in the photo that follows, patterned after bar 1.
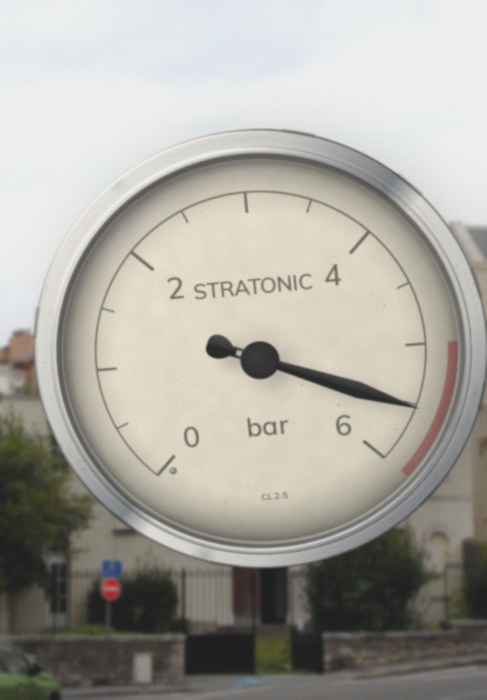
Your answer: bar 5.5
